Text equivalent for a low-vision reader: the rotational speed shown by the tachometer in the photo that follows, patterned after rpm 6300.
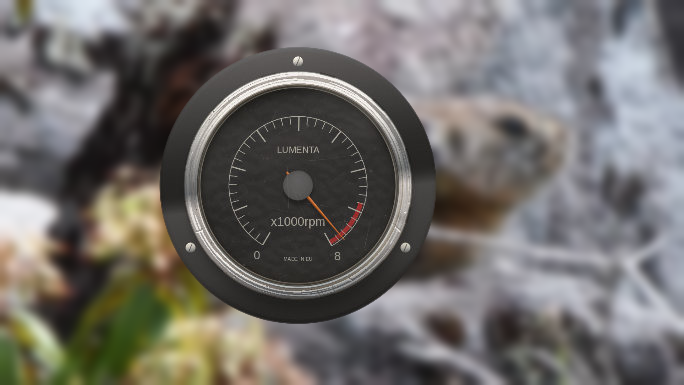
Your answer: rpm 7700
